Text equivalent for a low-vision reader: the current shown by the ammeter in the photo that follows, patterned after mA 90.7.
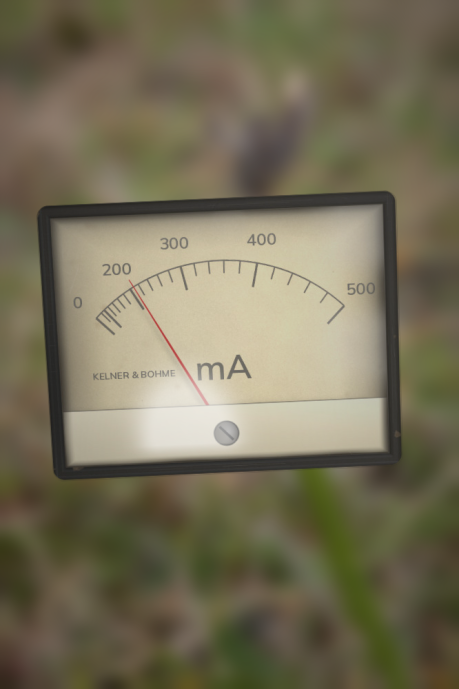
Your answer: mA 210
